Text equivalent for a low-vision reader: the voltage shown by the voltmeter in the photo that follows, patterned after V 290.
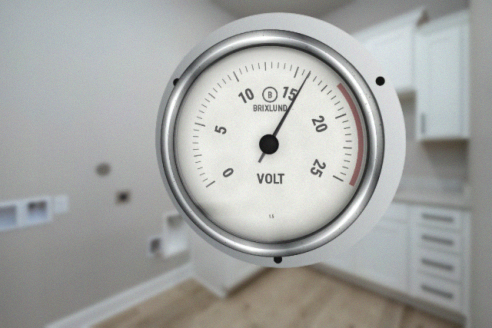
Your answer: V 16
